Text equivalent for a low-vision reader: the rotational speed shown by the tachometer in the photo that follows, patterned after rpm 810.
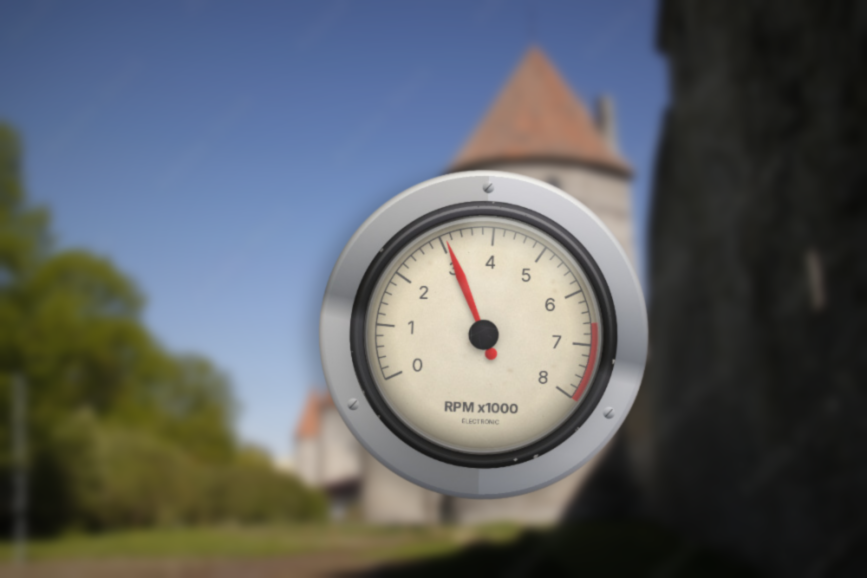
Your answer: rpm 3100
